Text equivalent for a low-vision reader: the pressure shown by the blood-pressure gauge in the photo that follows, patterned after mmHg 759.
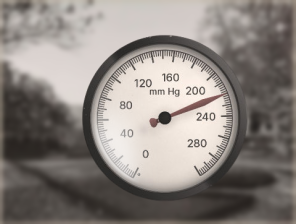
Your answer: mmHg 220
